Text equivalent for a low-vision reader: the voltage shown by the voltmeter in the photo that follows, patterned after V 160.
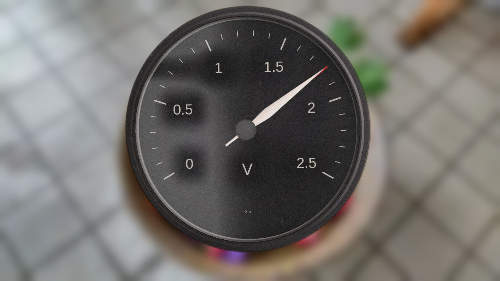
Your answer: V 1.8
